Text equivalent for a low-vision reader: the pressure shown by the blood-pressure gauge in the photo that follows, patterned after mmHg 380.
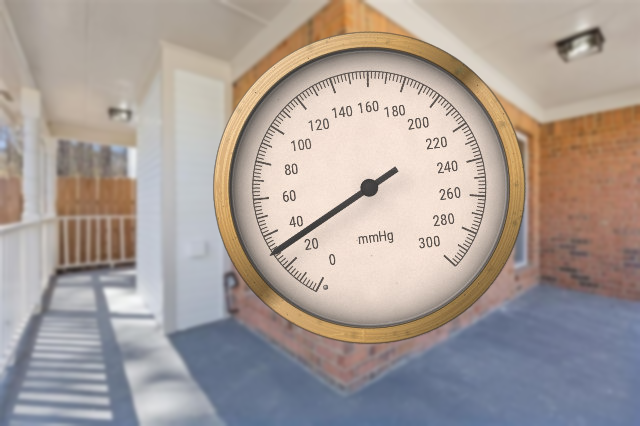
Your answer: mmHg 30
